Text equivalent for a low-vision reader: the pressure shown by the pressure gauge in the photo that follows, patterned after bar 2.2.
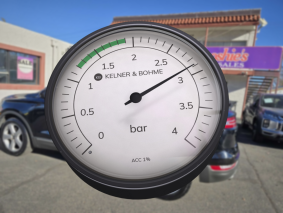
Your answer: bar 2.9
